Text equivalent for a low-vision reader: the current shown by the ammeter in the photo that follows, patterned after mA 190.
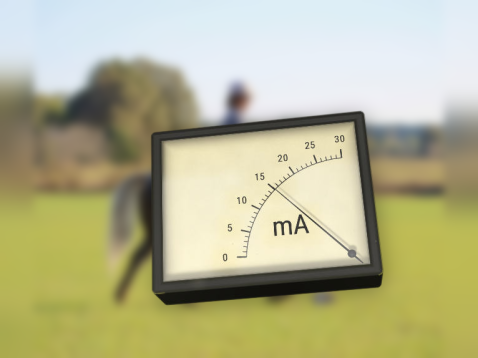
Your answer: mA 15
